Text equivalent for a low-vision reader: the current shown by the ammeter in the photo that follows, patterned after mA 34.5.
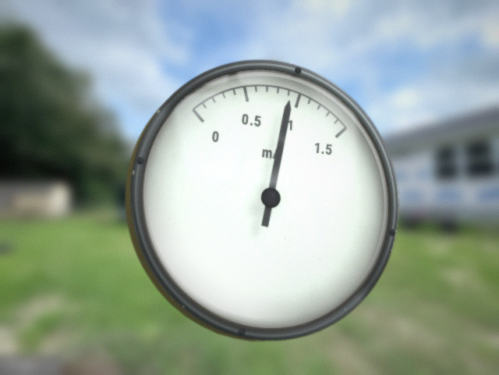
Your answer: mA 0.9
